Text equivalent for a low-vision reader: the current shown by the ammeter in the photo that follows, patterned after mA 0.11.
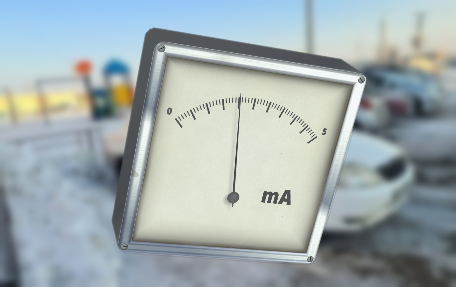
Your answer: mA 2
